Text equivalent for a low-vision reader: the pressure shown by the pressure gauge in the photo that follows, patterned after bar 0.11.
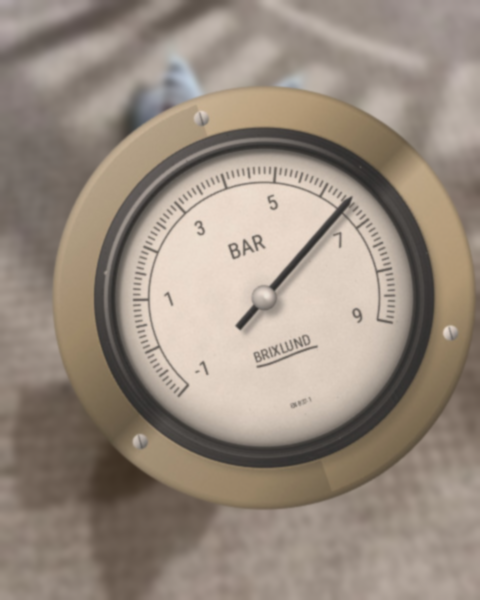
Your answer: bar 6.5
